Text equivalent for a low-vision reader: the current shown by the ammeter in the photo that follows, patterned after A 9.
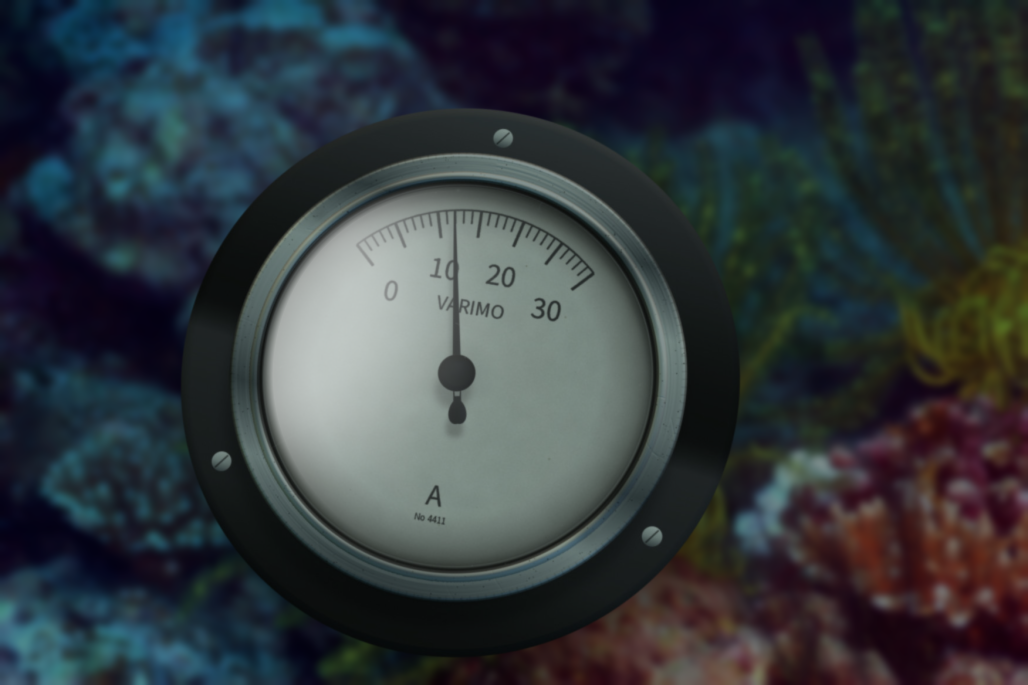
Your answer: A 12
